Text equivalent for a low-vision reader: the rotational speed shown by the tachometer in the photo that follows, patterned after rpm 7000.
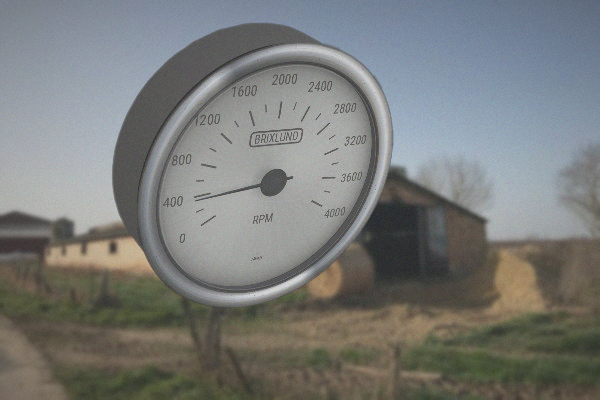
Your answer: rpm 400
